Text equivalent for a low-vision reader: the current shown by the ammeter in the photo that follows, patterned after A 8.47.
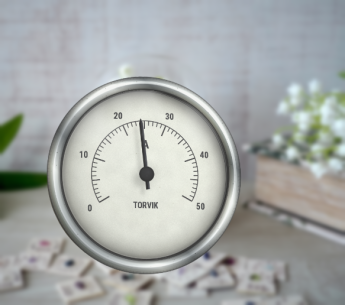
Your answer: A 24
